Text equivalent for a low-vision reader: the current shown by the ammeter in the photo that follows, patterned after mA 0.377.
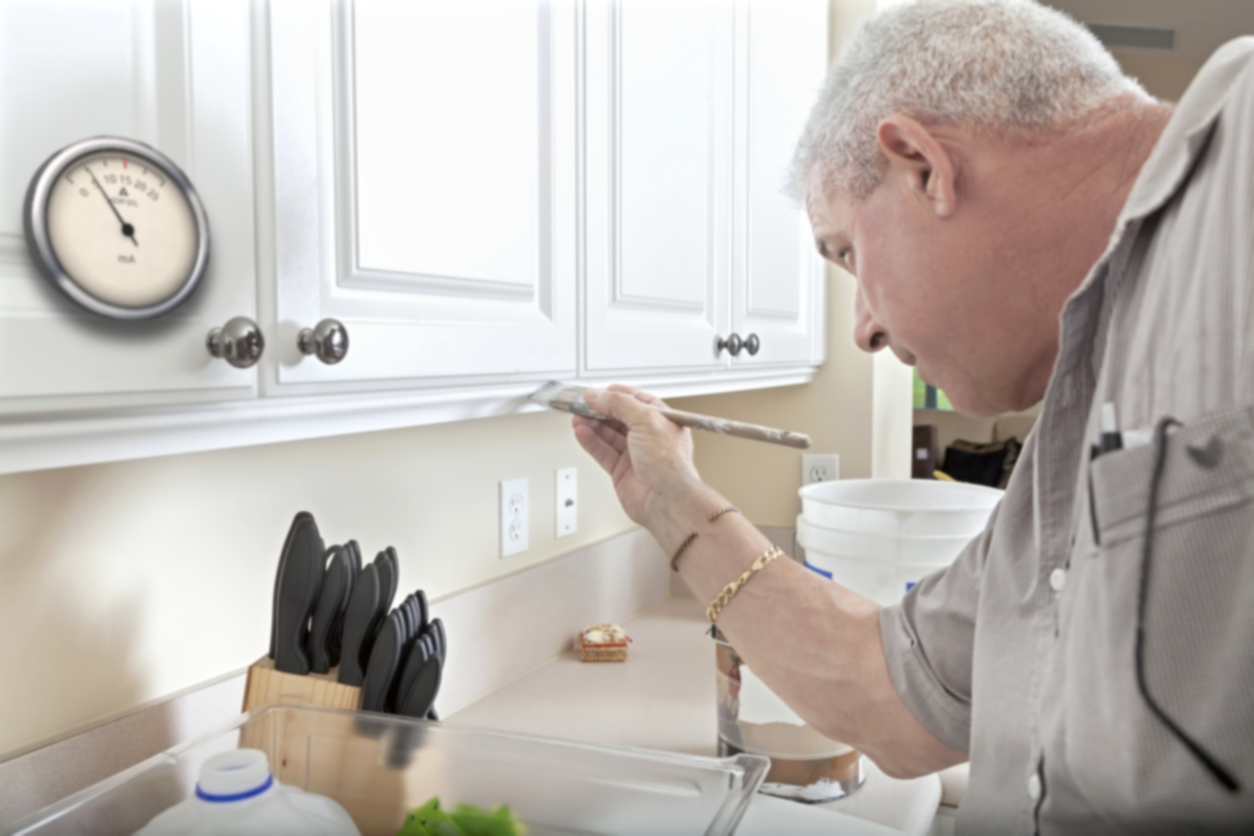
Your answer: mA 5
